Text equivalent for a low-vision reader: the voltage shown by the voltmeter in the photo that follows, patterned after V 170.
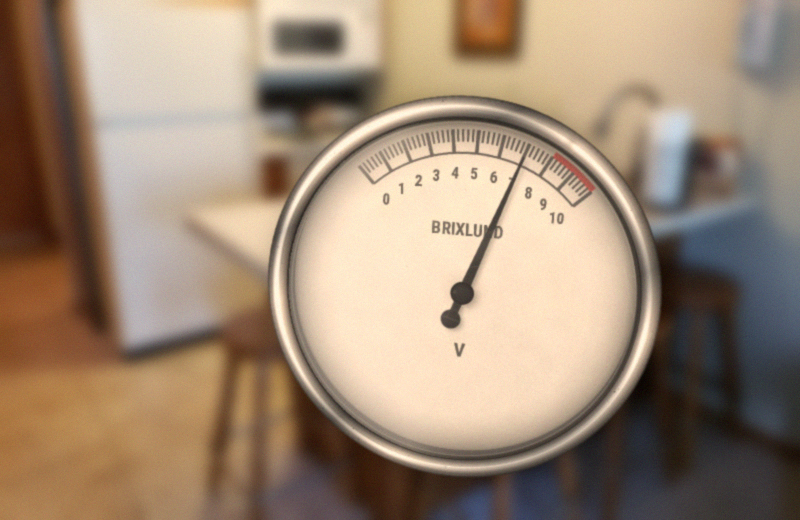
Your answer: V 7
